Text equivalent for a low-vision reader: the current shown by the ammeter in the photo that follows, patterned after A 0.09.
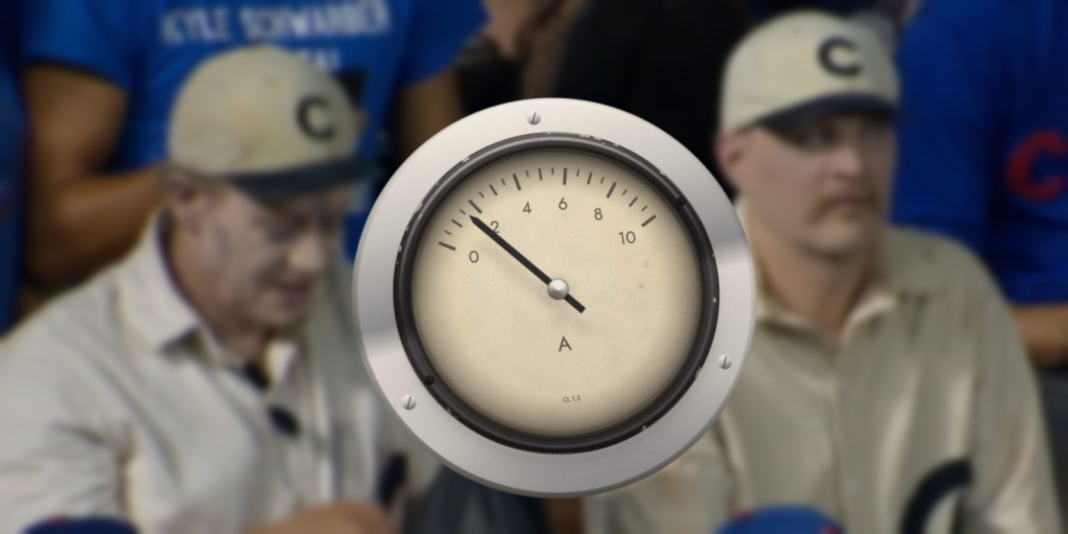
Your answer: A 1.5
